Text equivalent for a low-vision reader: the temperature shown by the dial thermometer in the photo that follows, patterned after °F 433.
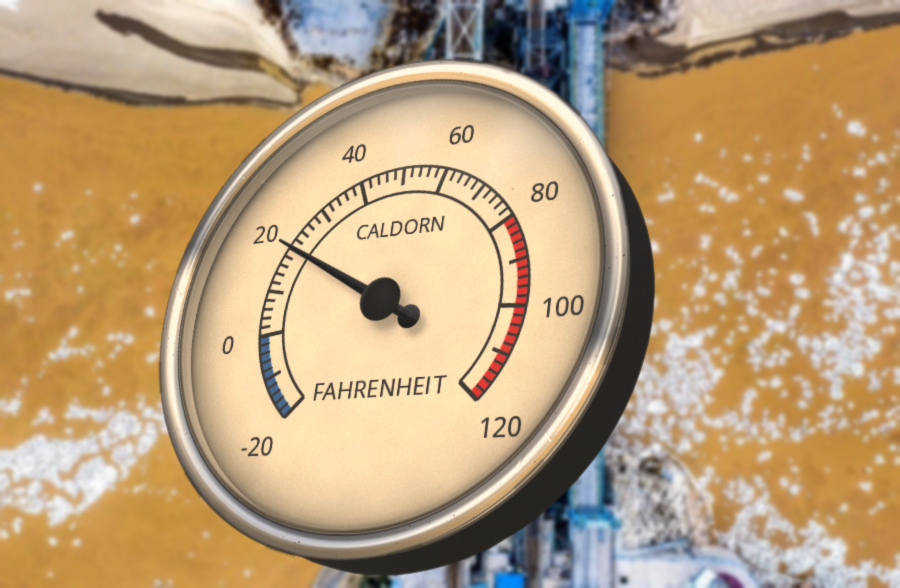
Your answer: °F 20
